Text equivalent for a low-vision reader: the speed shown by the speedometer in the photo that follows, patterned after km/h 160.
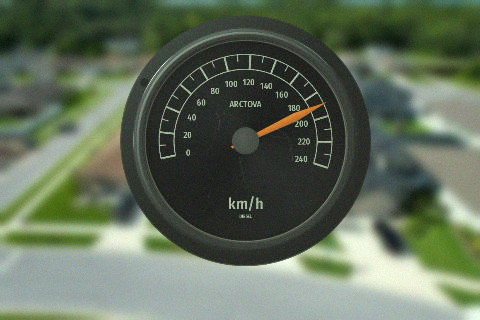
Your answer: km/h 190
